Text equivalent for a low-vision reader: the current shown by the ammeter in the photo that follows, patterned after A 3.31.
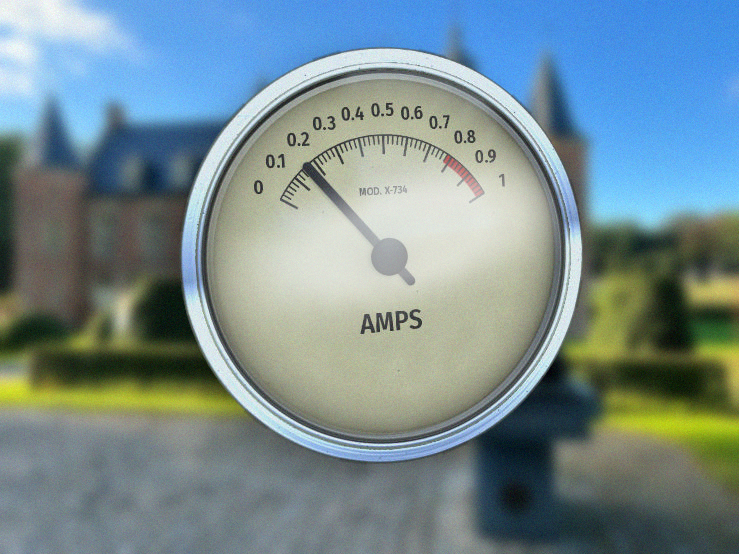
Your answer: A 0.16
